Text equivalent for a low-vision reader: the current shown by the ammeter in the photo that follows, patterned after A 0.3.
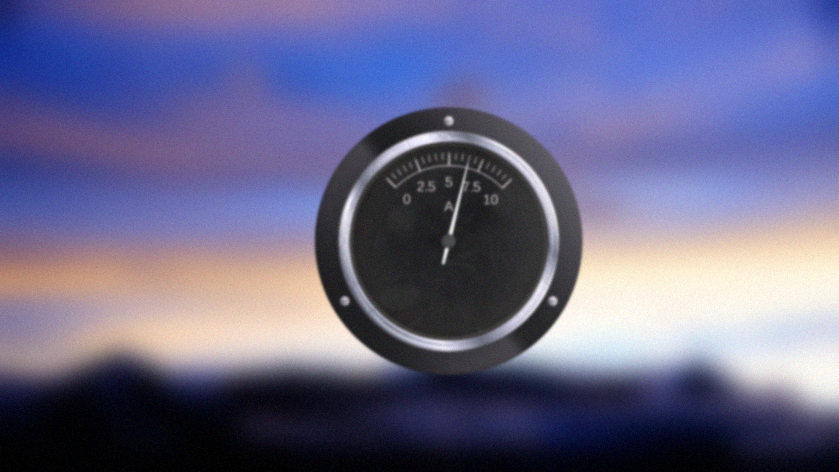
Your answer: A 6.5
